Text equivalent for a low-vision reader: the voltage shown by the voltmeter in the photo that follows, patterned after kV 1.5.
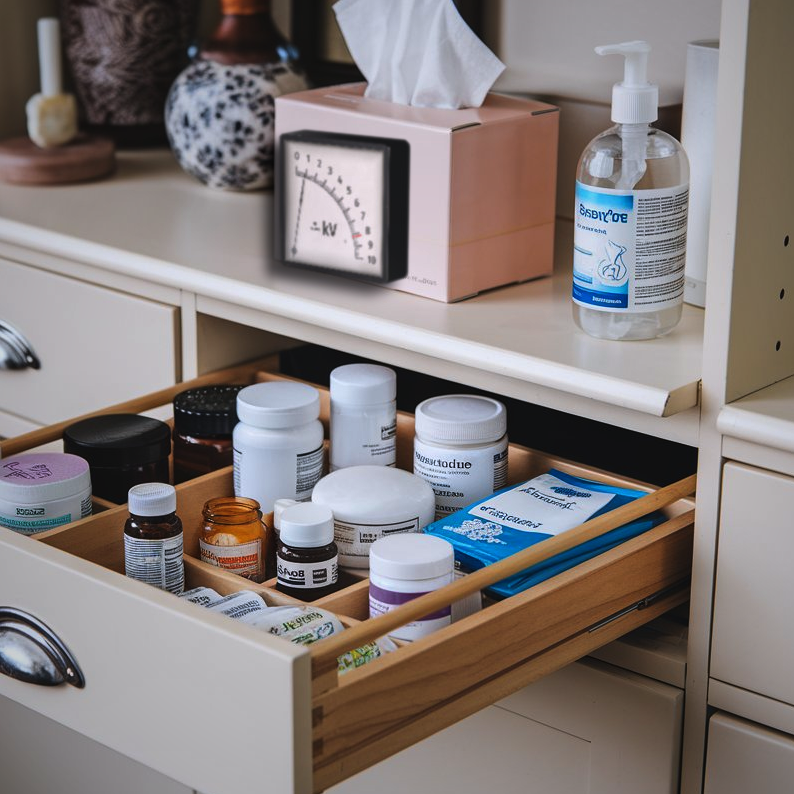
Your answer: kV 1
